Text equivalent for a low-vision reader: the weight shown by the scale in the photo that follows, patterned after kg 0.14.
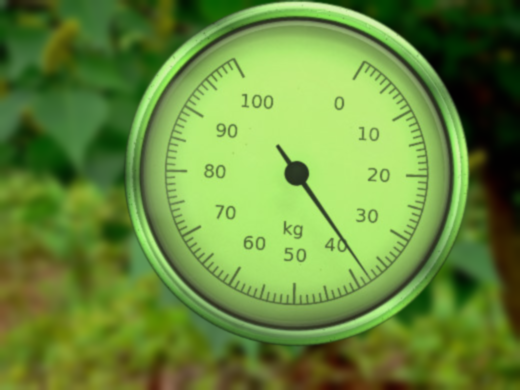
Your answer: kg 38
